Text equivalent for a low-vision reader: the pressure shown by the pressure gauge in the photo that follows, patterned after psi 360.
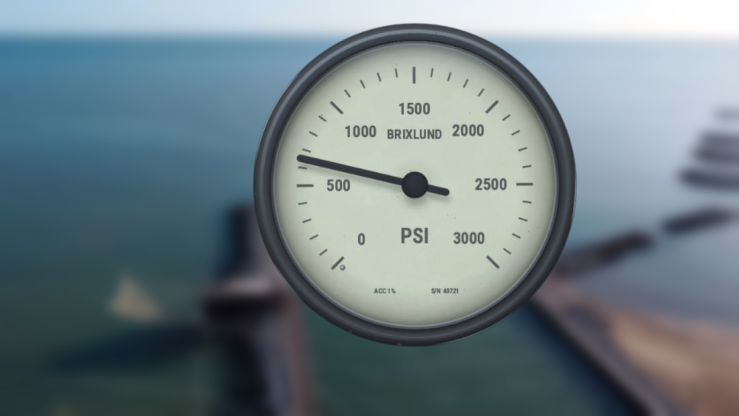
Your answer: psi 650
